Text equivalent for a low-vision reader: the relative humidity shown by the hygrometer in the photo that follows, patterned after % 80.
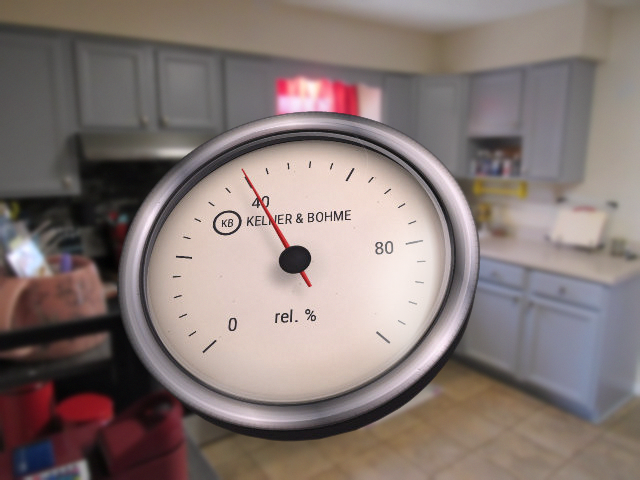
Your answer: % 40
